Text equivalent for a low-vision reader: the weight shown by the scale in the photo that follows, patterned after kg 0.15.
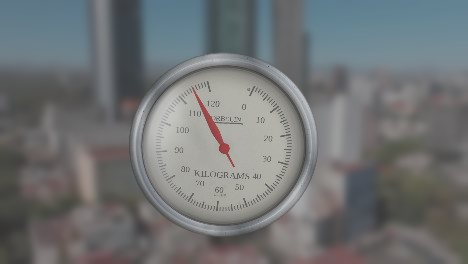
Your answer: kg 115
